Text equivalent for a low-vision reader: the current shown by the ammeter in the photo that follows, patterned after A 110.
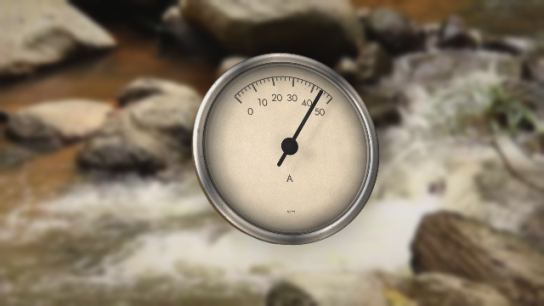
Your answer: A 44
